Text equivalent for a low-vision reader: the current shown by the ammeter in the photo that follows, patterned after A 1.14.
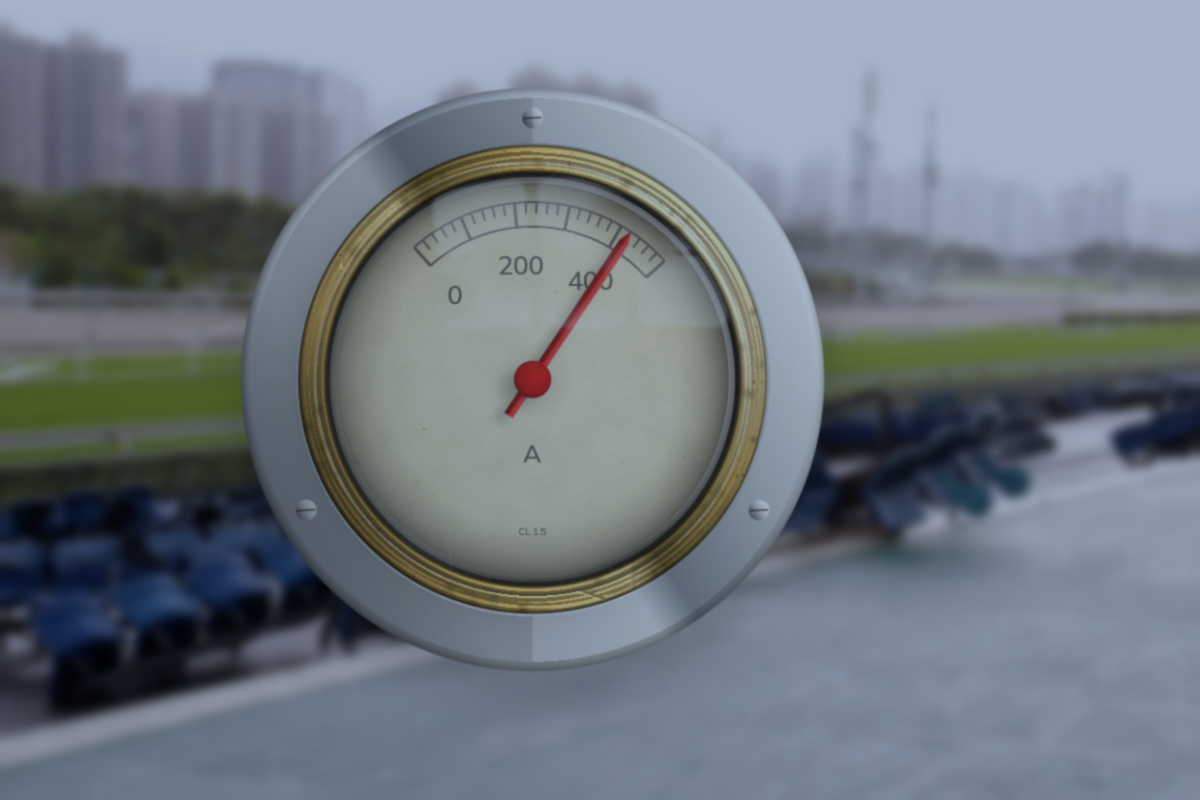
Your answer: A 420
